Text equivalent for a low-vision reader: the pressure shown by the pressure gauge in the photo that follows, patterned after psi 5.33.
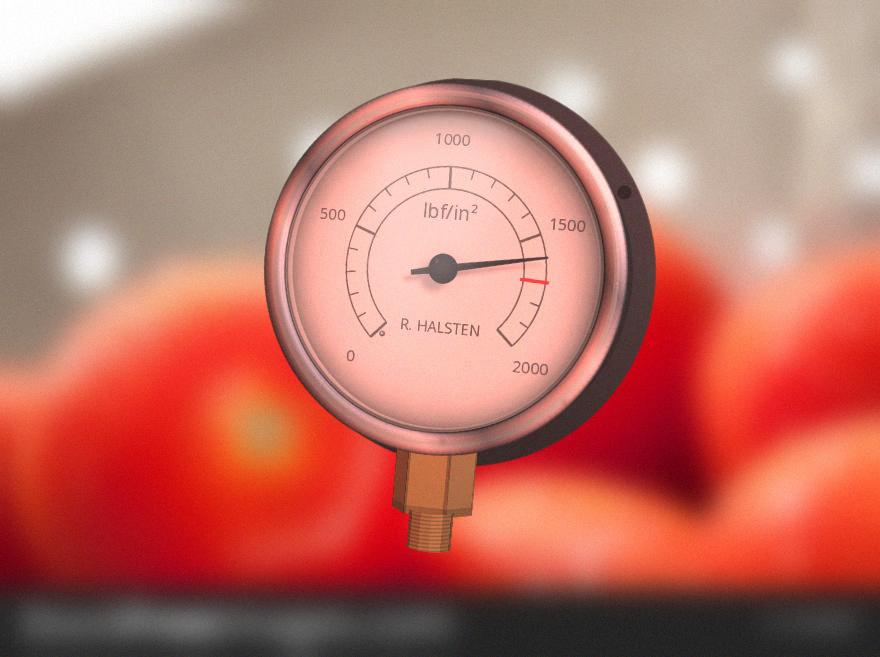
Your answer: psi 1600
